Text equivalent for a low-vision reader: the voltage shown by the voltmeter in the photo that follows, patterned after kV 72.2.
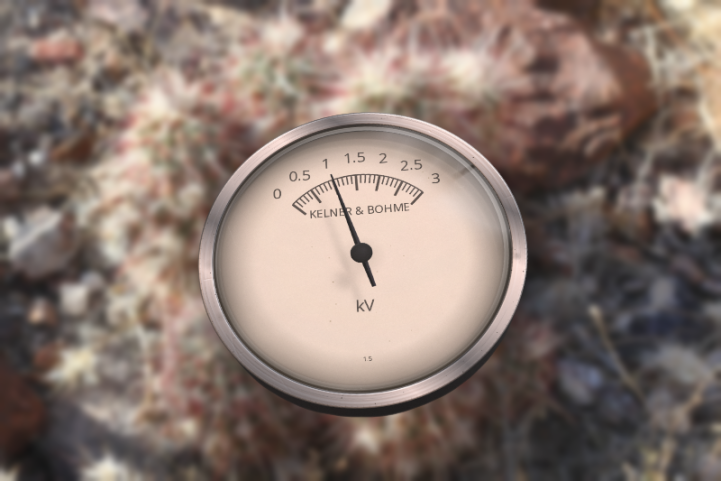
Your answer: kV 1
